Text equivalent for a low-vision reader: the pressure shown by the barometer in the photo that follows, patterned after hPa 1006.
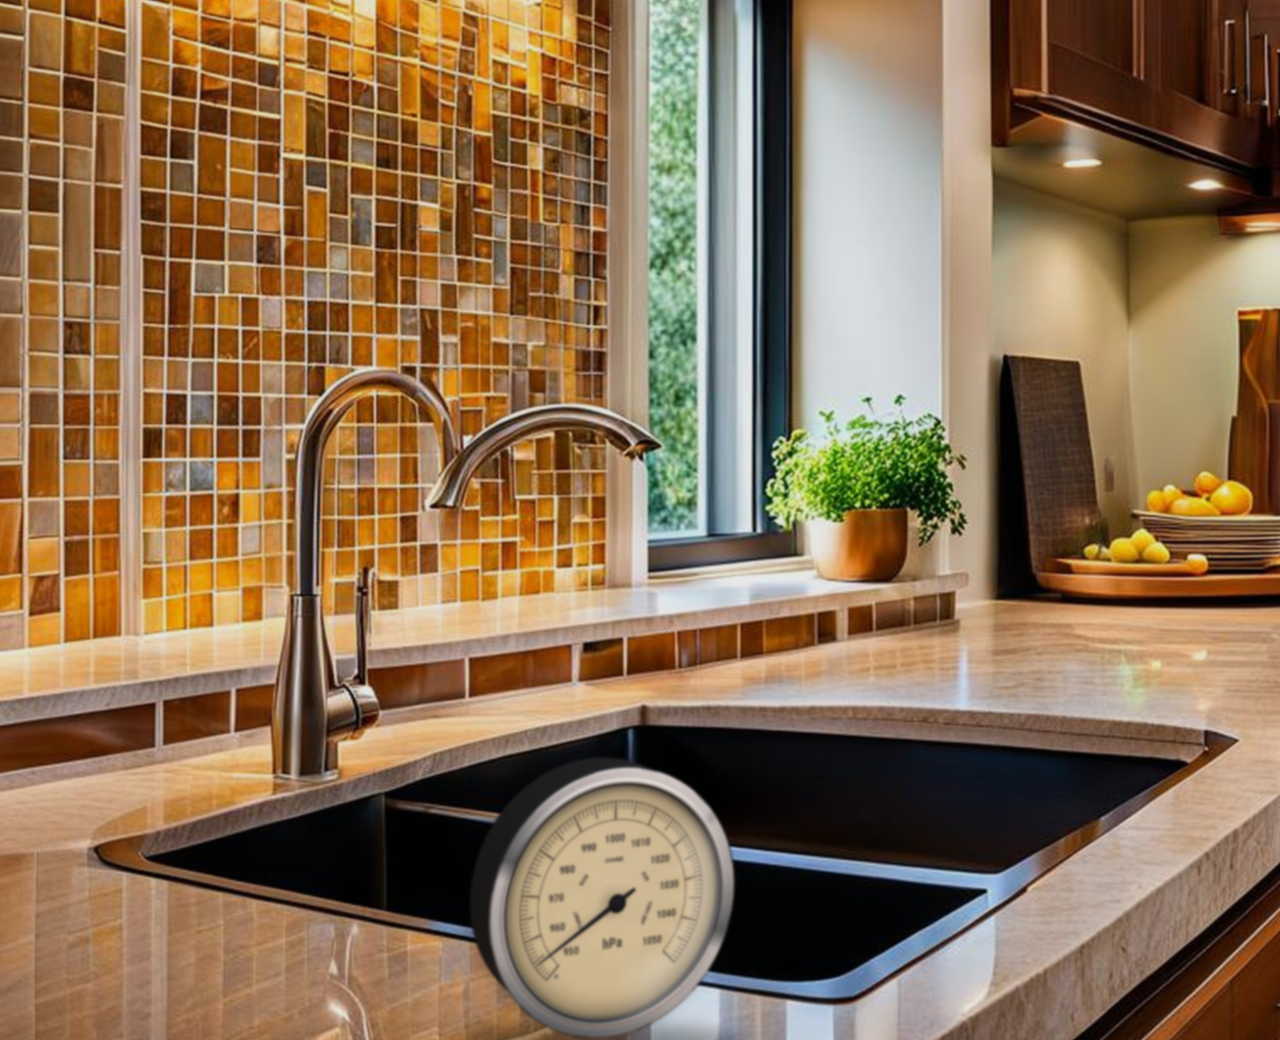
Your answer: hPa 955
